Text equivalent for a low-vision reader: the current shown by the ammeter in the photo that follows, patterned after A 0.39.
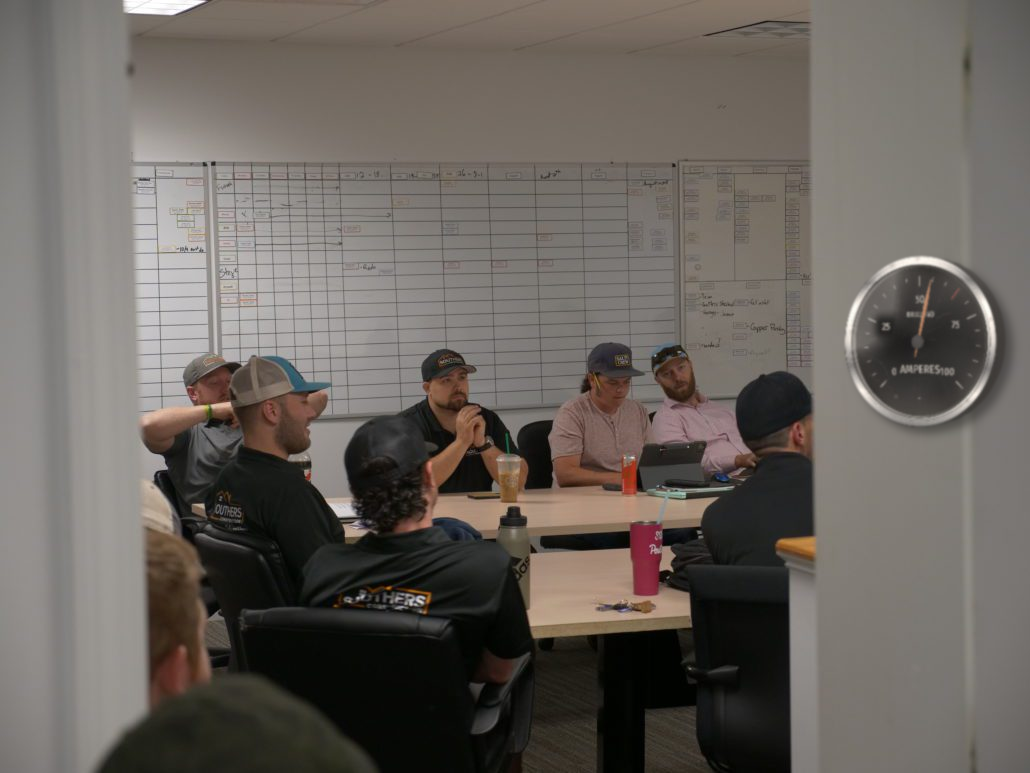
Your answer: A 55
